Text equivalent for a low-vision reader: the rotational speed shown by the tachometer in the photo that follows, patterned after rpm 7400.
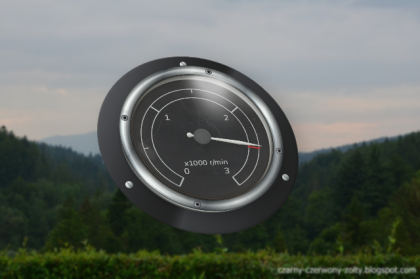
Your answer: rpm 2500
